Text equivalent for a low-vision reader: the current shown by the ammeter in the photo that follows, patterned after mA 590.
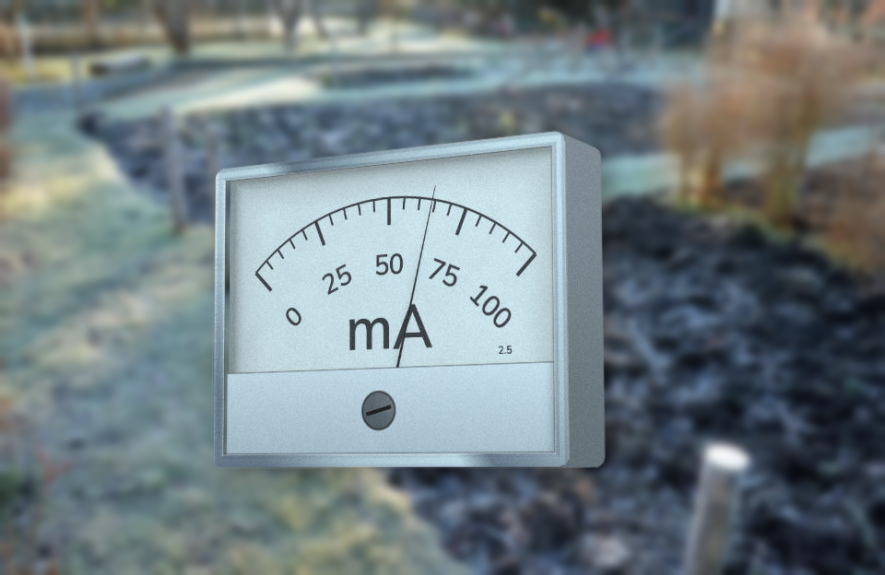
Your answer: mA 65
